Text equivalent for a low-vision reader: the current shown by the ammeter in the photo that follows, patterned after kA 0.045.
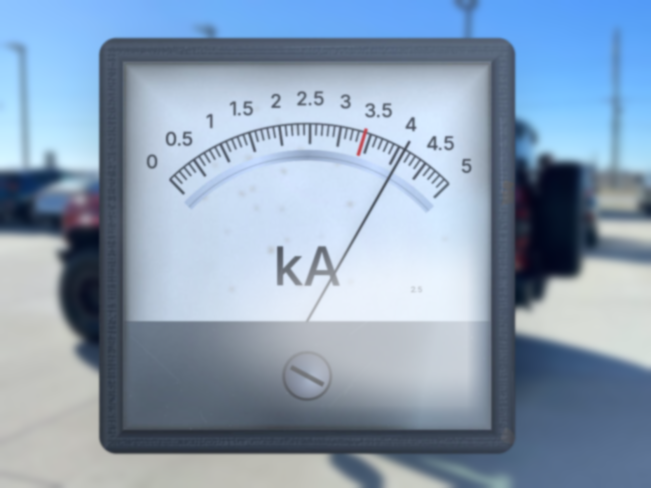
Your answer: kA 4.1
